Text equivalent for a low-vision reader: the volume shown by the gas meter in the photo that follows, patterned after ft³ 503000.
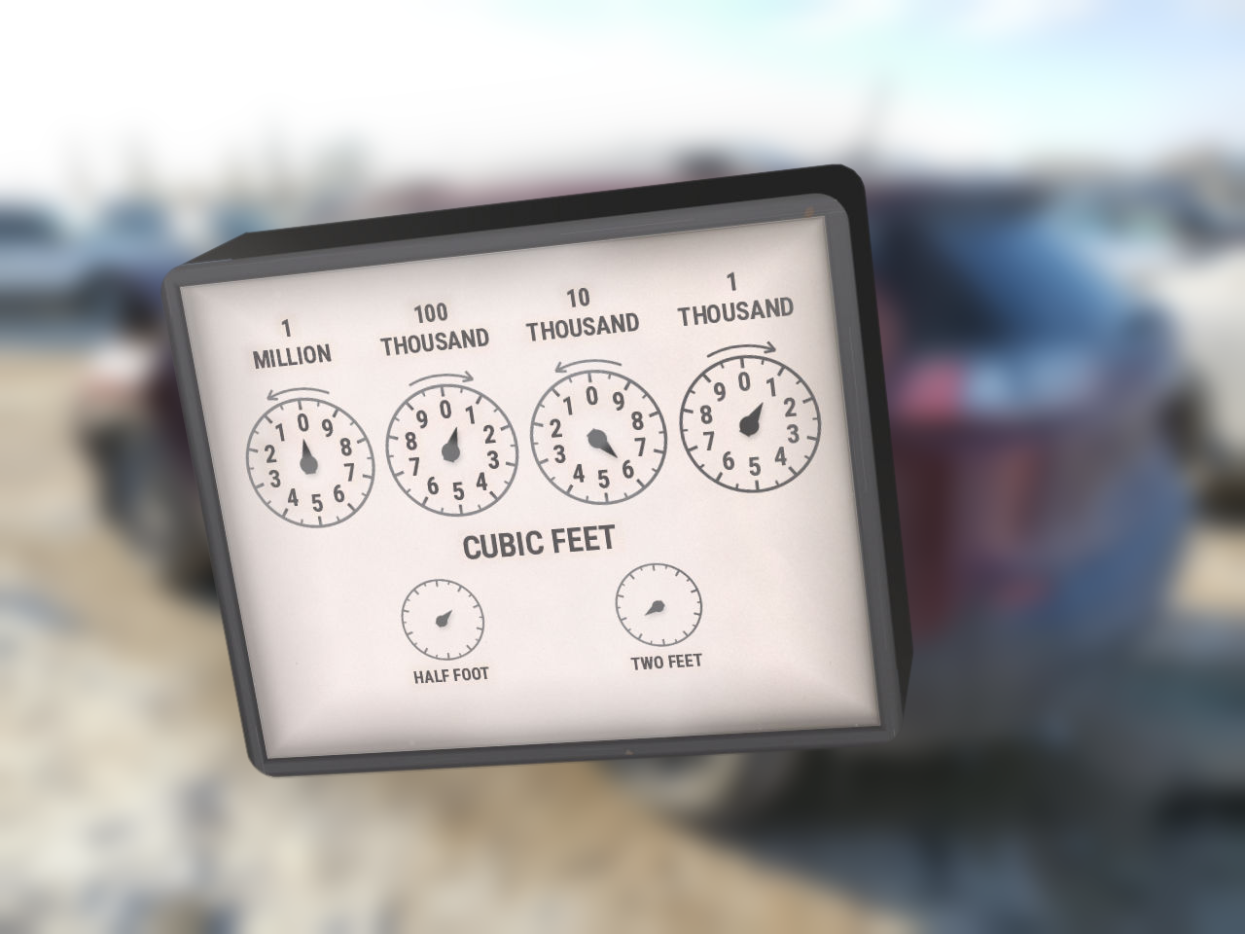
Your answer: ft³ 6100
